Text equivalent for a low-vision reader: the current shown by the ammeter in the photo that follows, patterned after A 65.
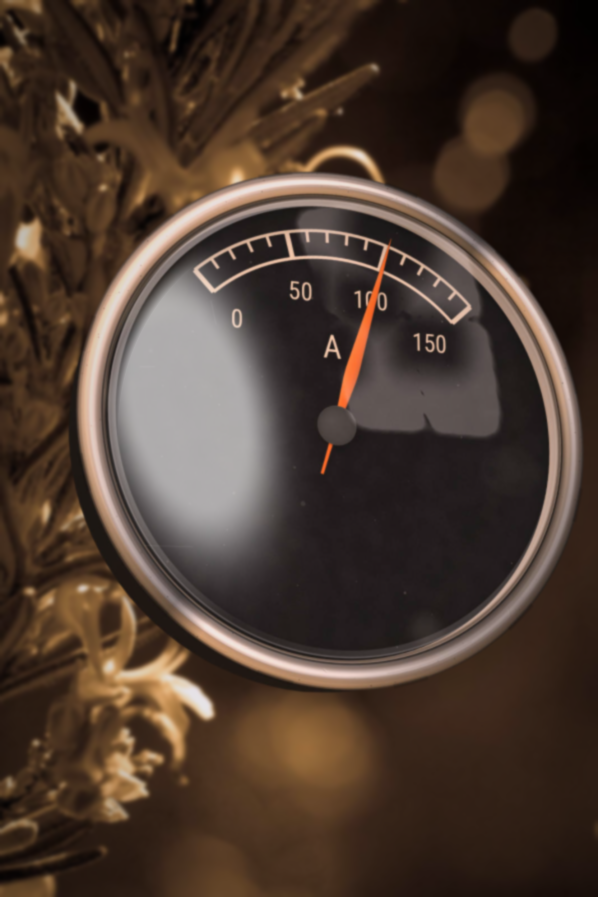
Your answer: A 100
